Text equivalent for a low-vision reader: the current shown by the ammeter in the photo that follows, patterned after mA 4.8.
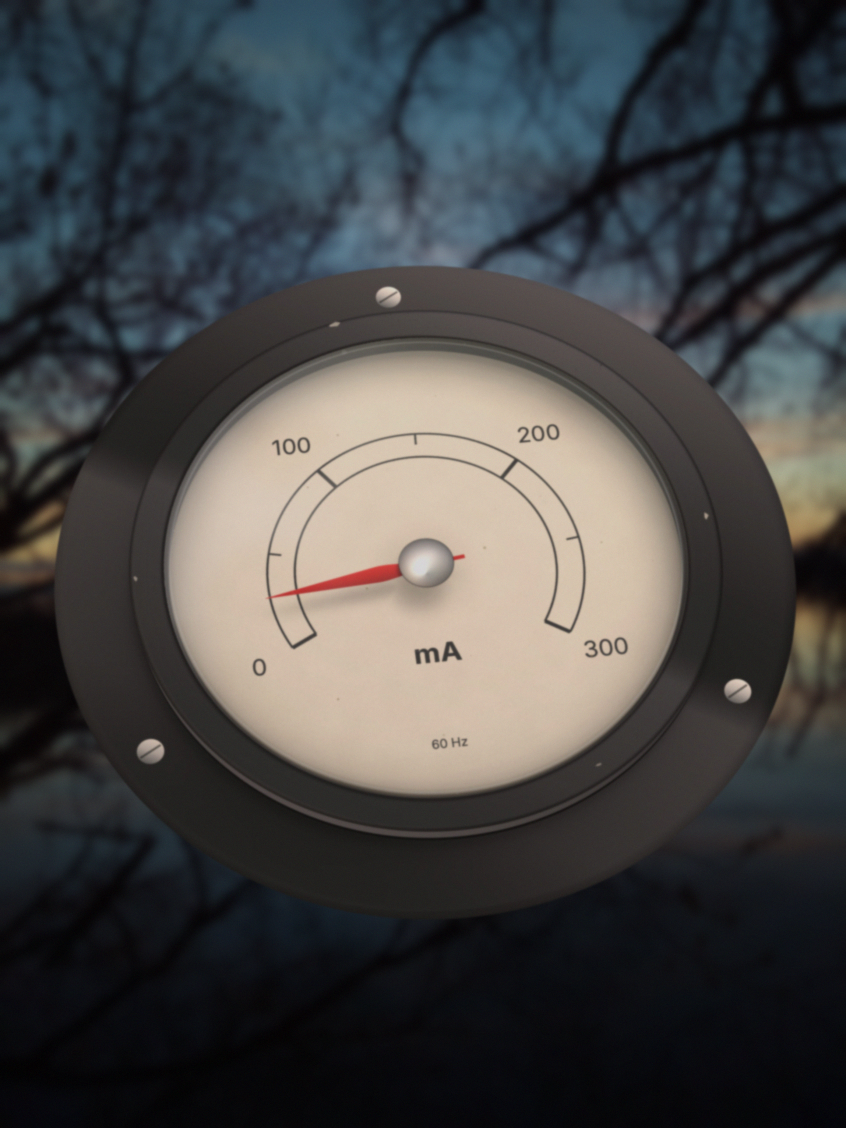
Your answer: mA 25
